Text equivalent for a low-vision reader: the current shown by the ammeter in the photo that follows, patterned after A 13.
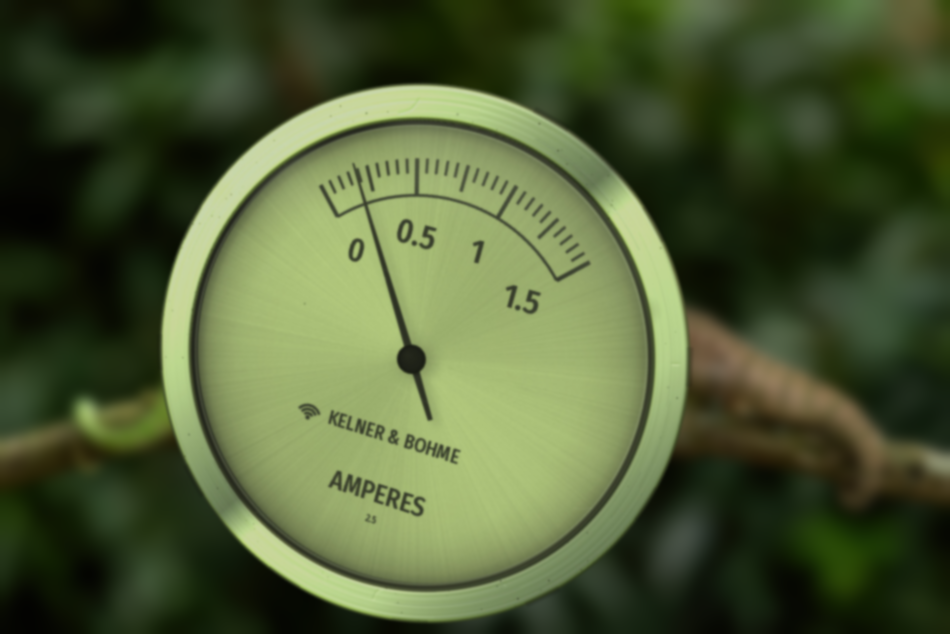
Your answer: A 0.2
